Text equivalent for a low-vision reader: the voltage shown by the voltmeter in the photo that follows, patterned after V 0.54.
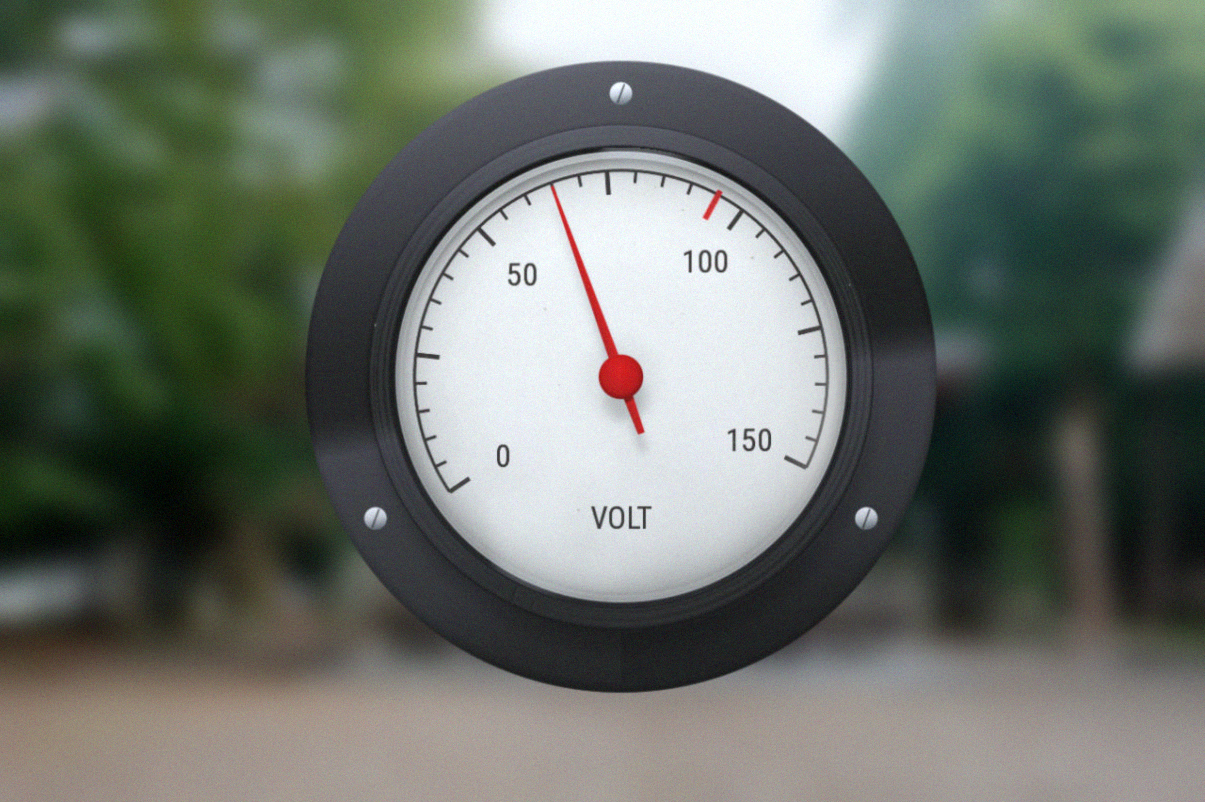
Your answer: V 65
